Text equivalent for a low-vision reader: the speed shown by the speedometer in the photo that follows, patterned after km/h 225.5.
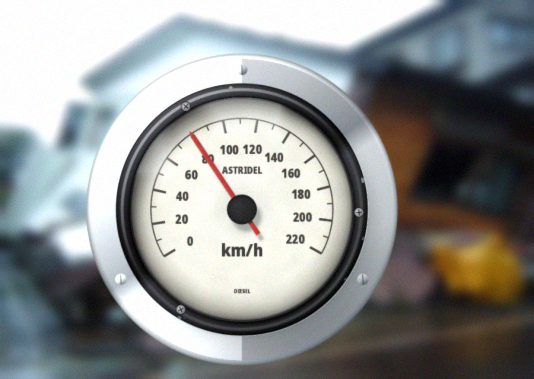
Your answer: km/h 80
